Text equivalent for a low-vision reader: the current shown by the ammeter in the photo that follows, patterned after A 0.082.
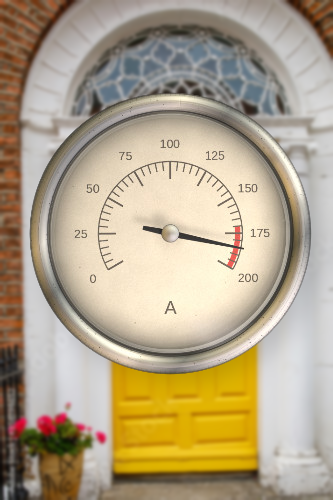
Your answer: A 185
